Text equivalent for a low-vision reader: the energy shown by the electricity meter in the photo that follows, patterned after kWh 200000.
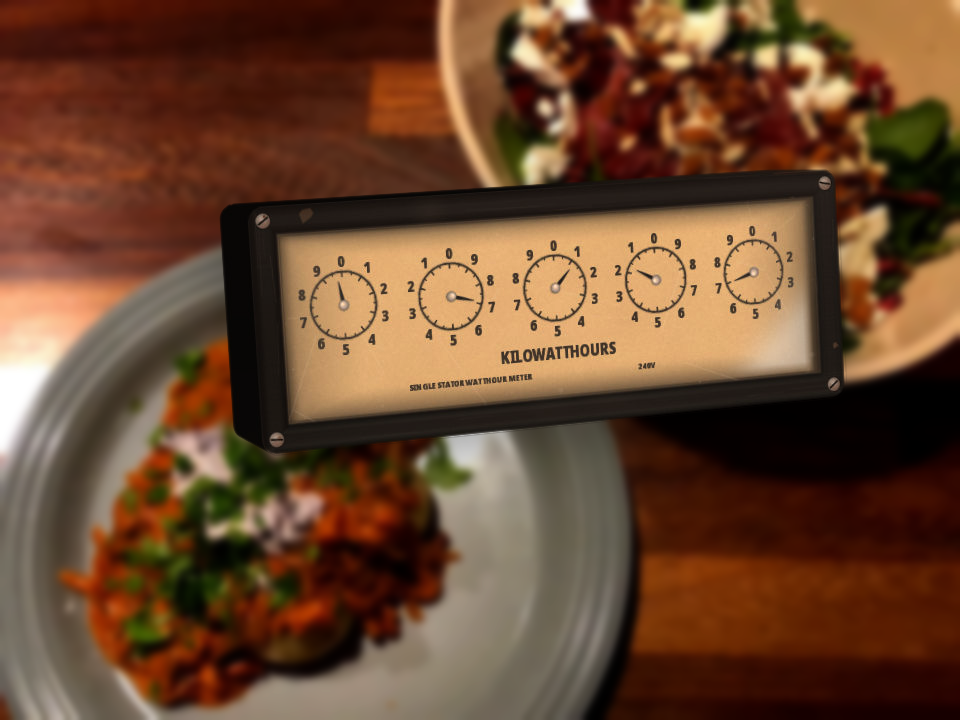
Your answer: kWh 97117
